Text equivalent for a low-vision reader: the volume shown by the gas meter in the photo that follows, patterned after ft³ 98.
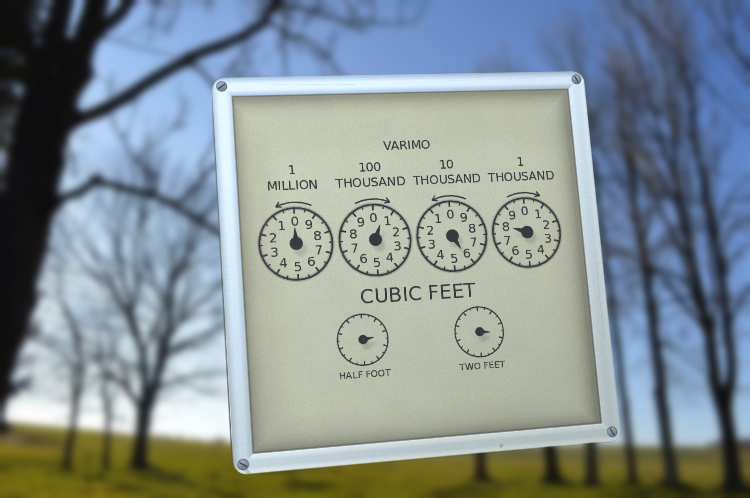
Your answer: ft³ 5800
